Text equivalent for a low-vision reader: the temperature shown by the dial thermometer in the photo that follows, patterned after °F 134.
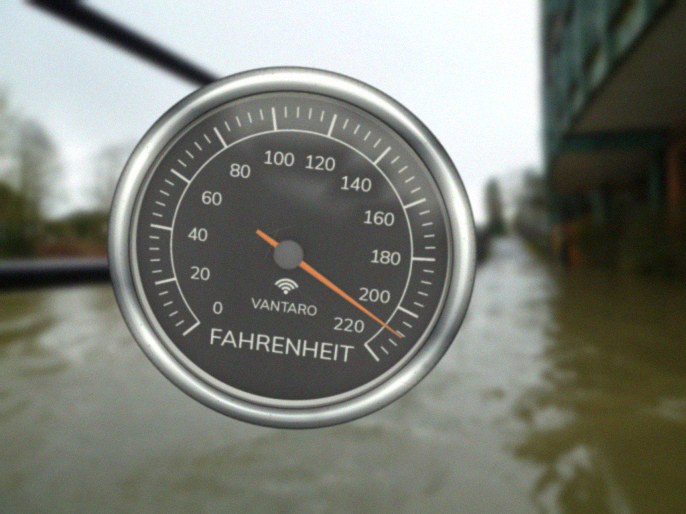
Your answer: °F 208
